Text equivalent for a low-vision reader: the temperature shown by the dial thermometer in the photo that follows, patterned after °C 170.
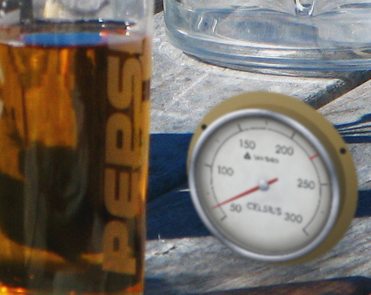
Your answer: °C 62.5
